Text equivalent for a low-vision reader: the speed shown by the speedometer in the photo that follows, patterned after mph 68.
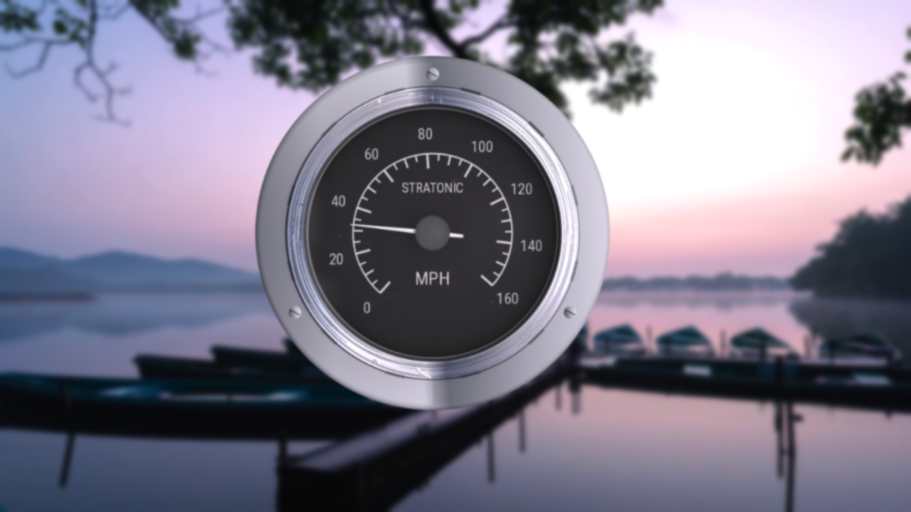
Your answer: mph 32.5
